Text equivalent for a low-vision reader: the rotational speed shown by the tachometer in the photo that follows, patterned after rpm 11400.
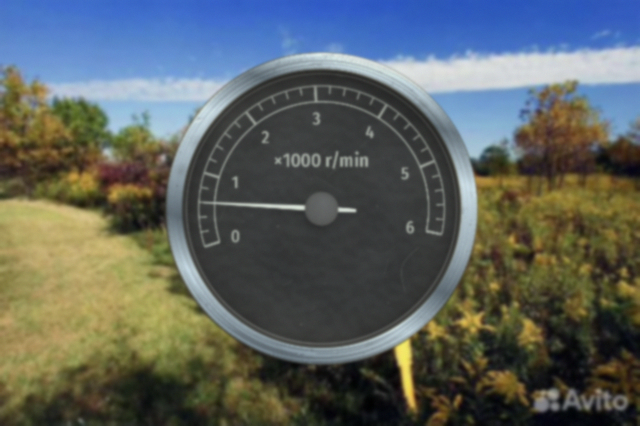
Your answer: rpm 600
